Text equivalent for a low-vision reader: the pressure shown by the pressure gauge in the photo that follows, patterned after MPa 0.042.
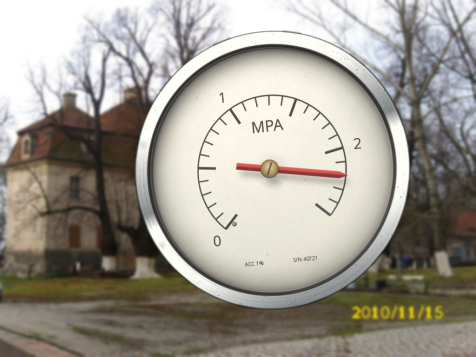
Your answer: MPa 2.2
